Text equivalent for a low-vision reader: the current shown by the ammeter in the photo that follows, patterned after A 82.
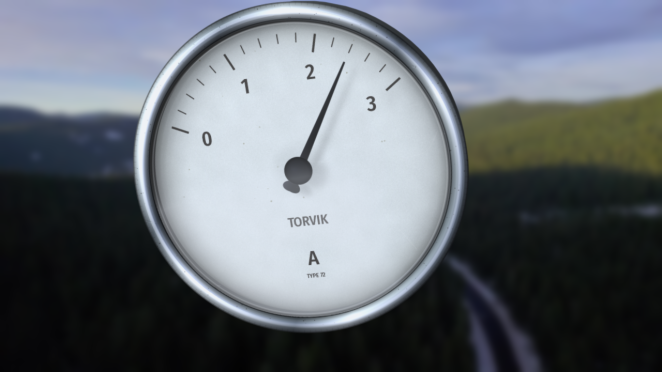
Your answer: A 2.4
